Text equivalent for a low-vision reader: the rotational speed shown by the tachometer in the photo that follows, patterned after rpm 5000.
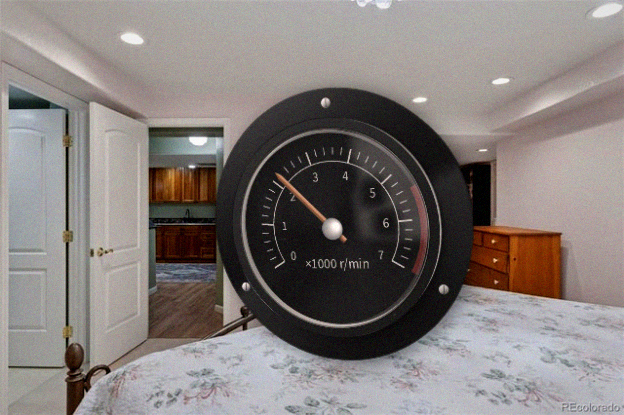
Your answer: rpm 2200
